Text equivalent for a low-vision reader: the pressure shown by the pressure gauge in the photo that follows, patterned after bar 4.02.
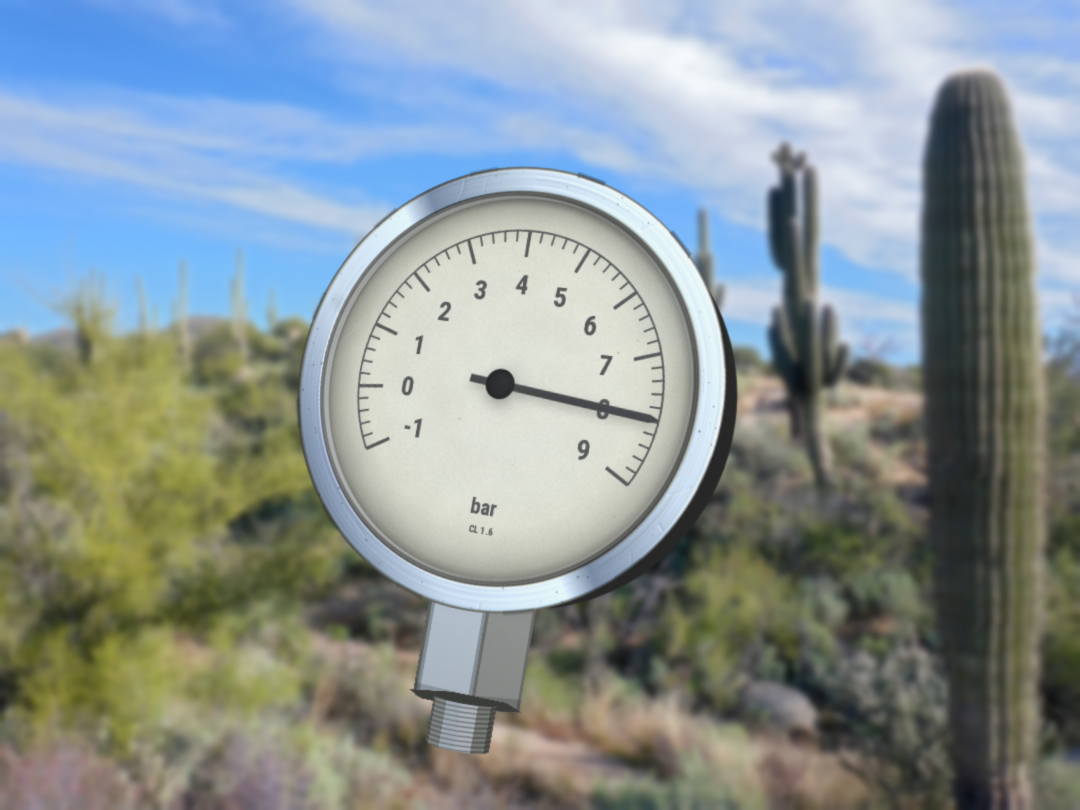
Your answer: bar 8
